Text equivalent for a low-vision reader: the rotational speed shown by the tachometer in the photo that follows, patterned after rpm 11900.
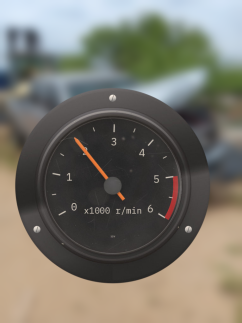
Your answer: rpm 2000
